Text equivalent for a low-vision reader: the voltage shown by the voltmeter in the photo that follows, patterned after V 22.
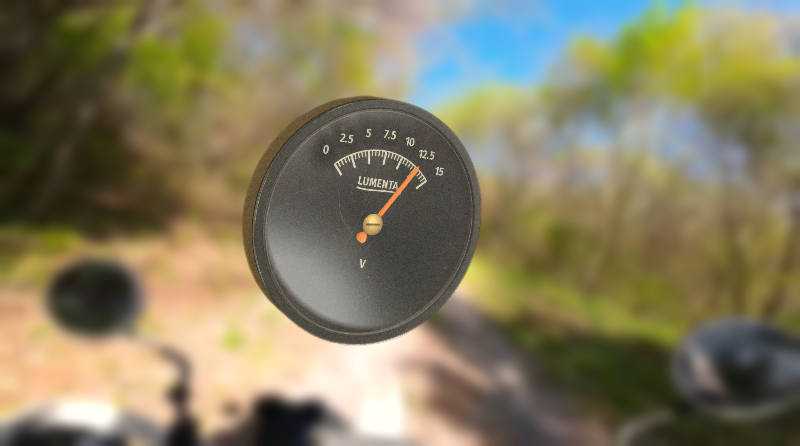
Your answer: V 12.5
